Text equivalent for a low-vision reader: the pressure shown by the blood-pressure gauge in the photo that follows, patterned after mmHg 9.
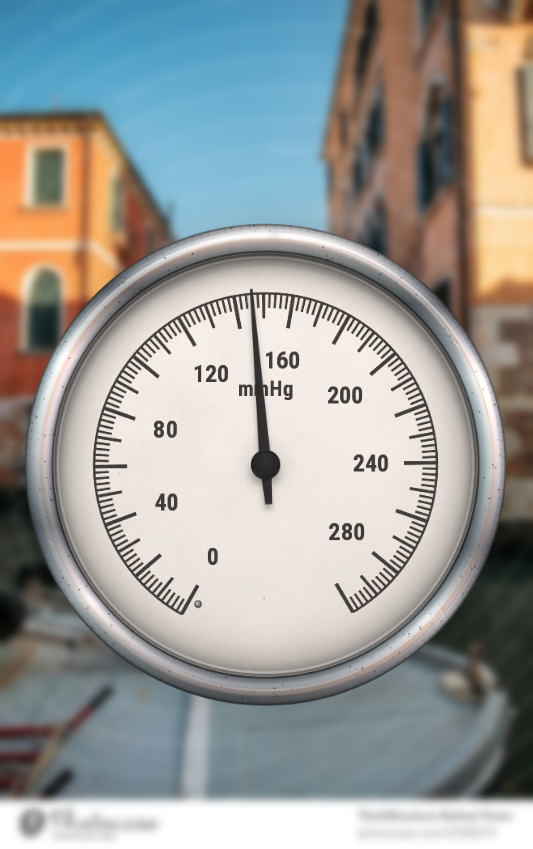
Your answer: mmHg 146
